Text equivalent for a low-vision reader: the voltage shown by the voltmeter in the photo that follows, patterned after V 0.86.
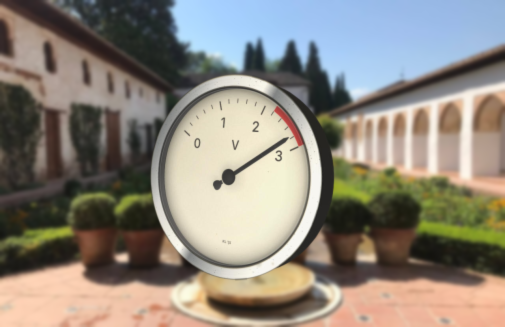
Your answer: V 2.8
